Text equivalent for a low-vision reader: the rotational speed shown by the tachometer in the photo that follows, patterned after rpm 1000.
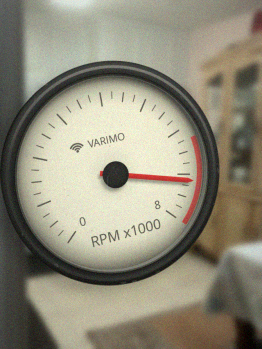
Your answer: rpm 7125
